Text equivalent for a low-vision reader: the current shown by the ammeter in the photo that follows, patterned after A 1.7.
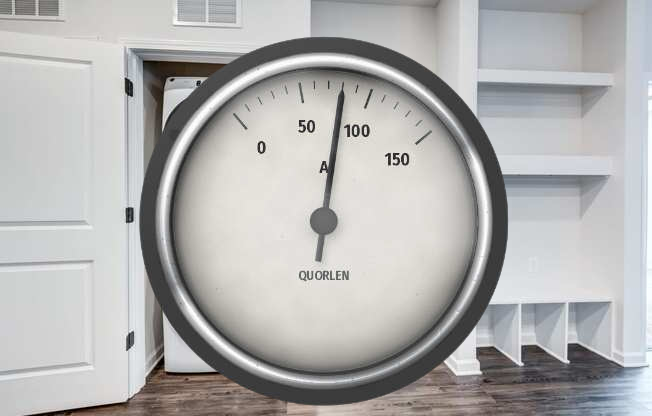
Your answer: A 80
